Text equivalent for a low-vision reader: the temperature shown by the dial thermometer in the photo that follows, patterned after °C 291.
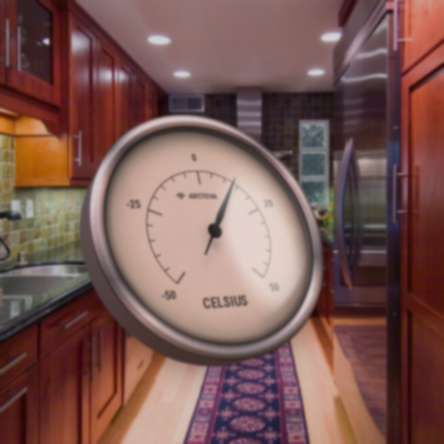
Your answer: °C 12.5
